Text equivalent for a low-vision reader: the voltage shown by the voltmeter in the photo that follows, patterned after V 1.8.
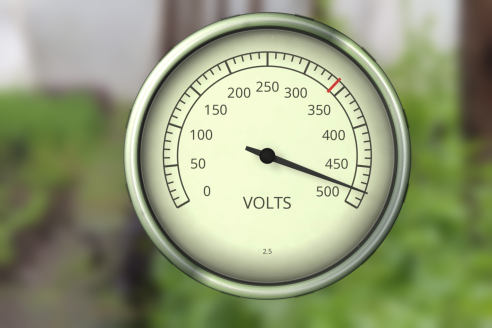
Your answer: V 480
